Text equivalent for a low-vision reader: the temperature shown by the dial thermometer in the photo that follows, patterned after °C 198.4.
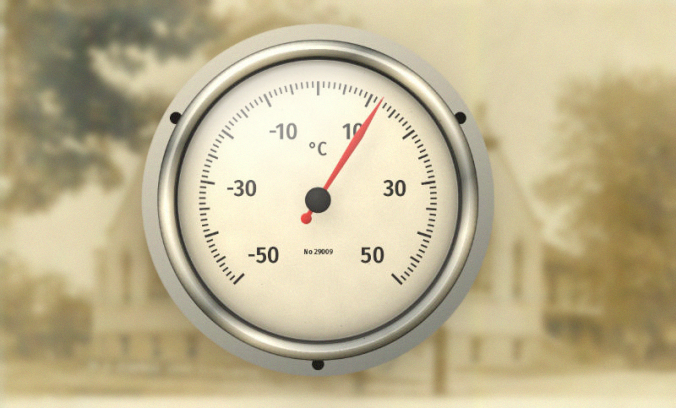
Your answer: °C 12
